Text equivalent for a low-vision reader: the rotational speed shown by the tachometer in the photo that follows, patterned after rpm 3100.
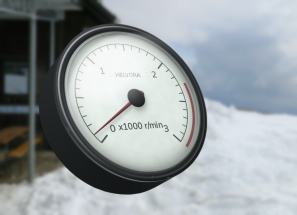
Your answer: rpm 100
